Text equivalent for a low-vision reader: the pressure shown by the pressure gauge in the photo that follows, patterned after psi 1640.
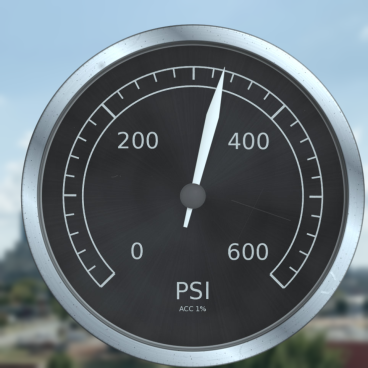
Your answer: psi 330
